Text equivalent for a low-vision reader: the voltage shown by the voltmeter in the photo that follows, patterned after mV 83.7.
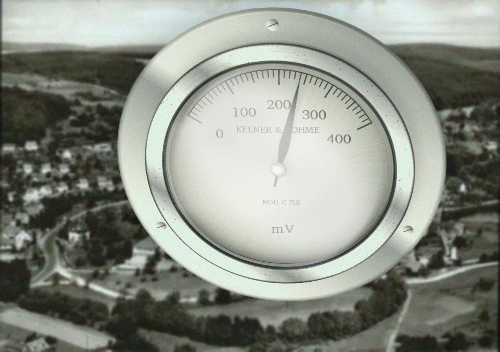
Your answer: mV 240
